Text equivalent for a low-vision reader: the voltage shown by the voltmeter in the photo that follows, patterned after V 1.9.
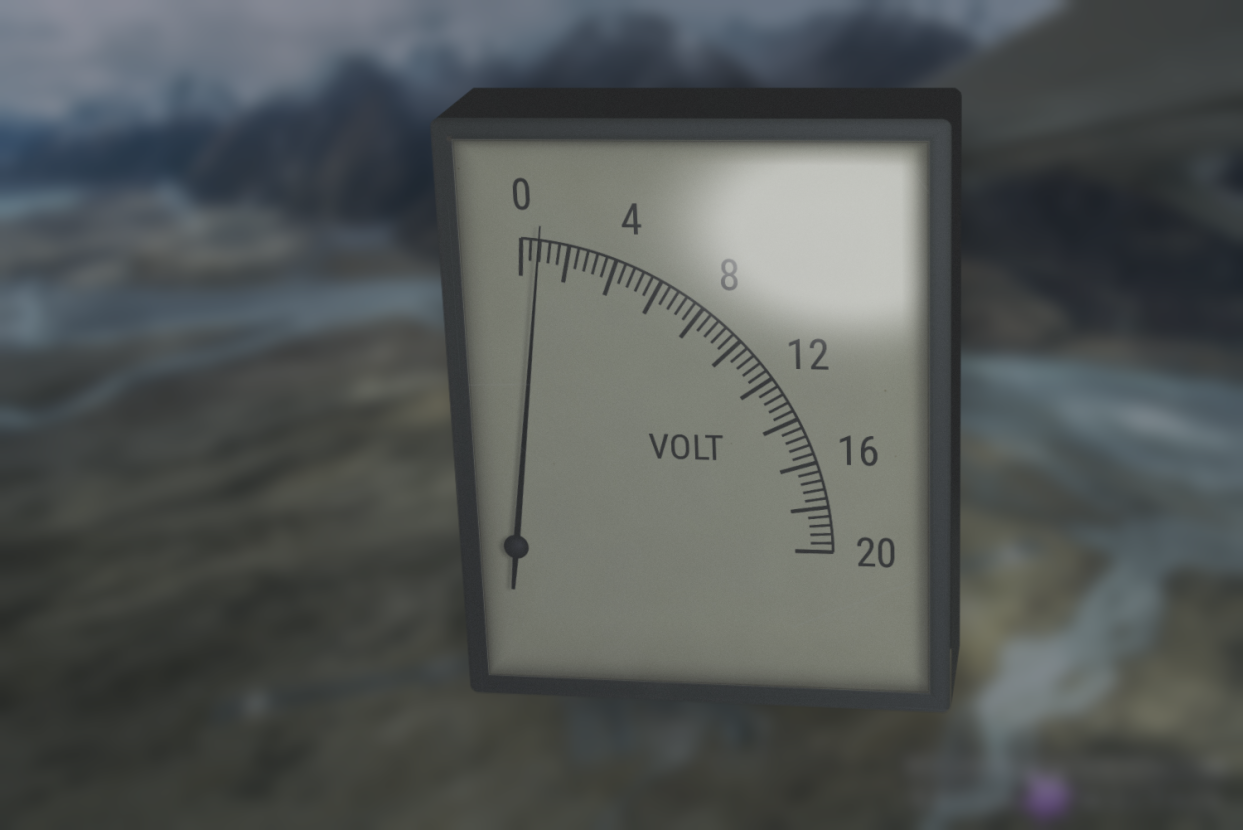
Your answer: V 0.8
